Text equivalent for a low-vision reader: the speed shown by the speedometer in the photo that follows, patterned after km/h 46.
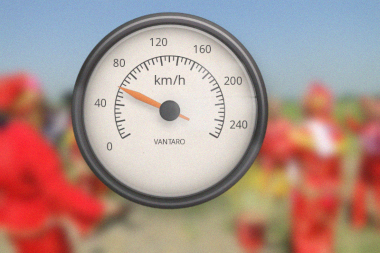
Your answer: km/h 60
